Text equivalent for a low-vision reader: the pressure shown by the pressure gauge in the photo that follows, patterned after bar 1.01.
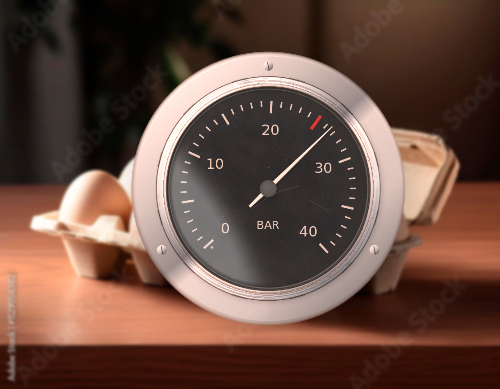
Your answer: bar 26.5
